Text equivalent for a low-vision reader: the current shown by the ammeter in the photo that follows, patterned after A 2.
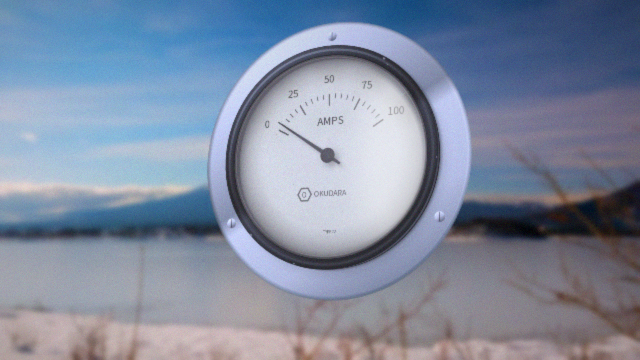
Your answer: A 5
